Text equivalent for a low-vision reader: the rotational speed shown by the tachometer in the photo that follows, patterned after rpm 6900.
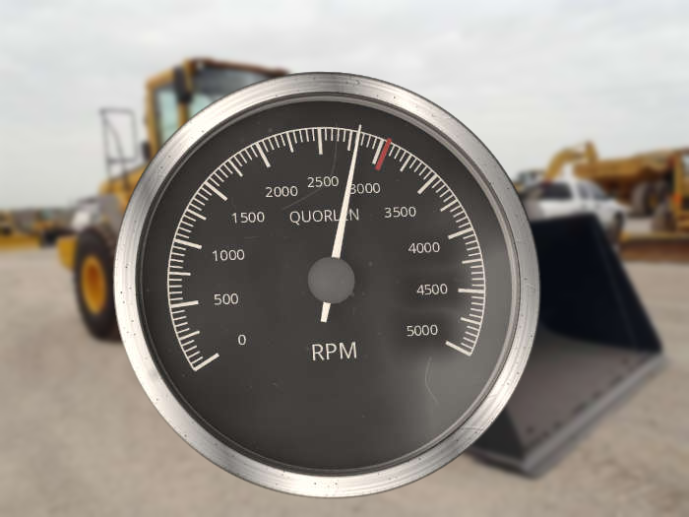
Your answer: rpm 2800
